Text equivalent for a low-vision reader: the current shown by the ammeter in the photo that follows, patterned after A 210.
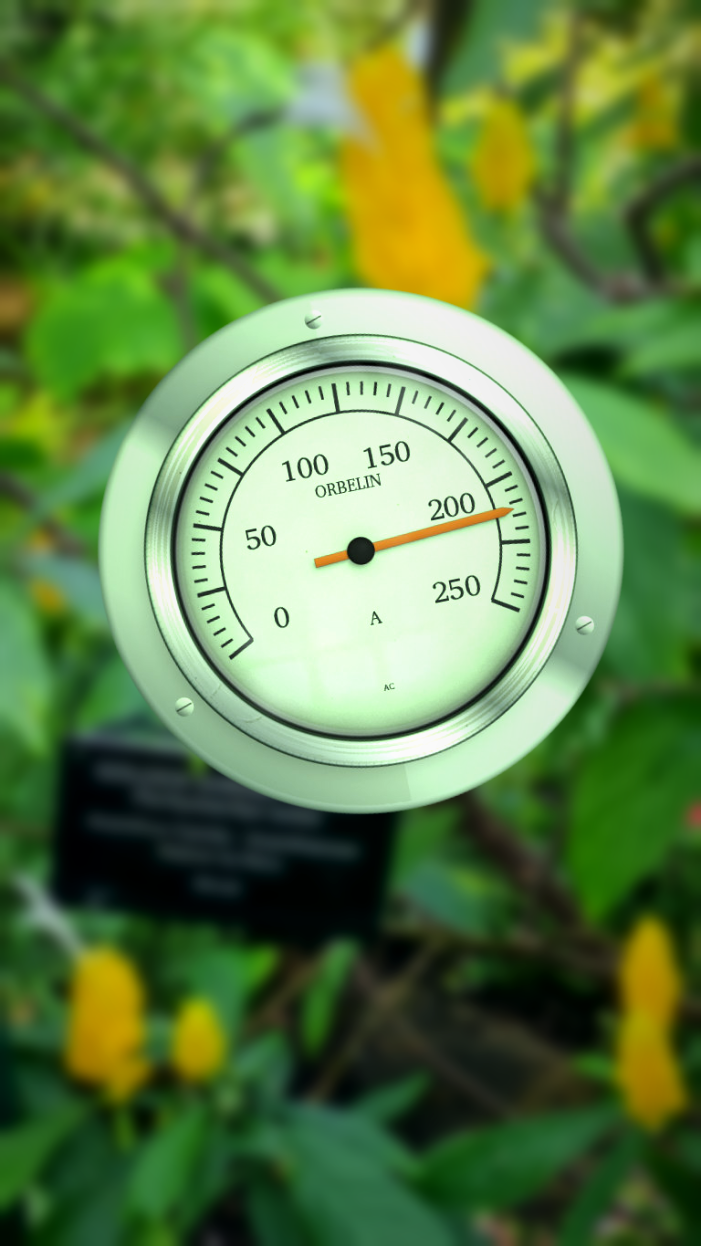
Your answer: A 212.5
